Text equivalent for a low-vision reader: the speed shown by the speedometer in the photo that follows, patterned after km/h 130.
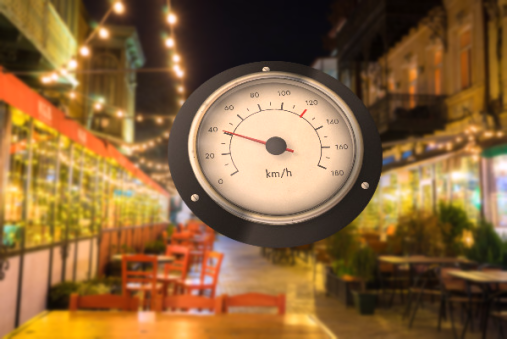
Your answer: km/h 40
